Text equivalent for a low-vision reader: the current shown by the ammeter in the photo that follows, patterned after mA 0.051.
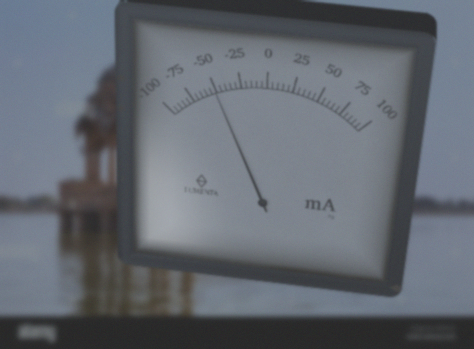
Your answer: mA -50
